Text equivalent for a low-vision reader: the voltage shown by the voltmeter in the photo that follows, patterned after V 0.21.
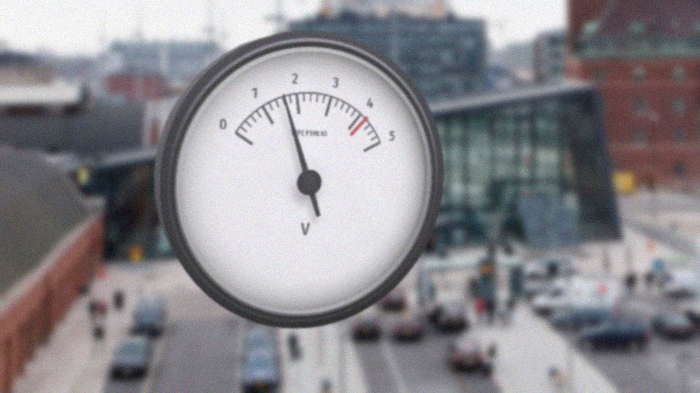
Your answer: V 1.6
